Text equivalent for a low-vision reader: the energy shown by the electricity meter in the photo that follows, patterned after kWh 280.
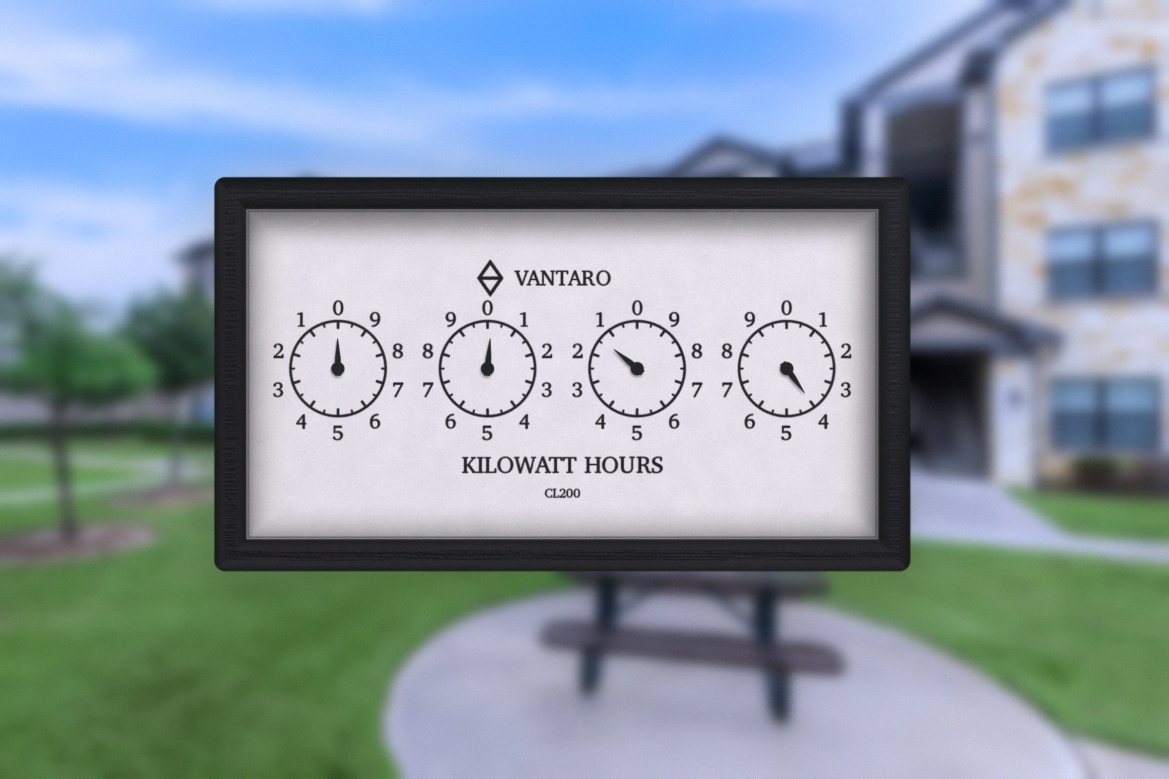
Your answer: kWh 14
